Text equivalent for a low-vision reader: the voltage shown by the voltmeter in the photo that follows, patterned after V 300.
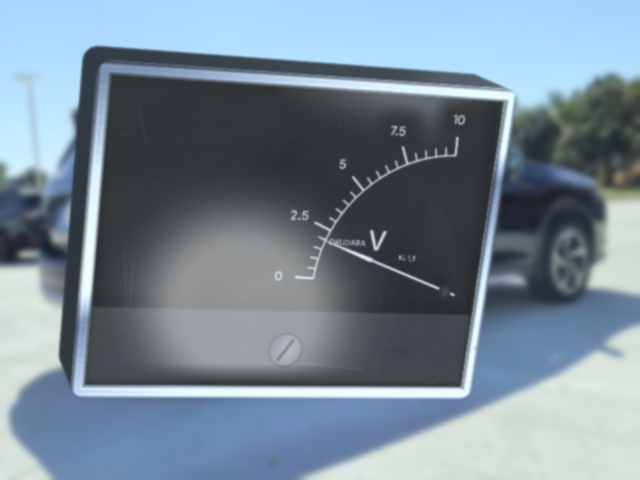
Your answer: V 2
